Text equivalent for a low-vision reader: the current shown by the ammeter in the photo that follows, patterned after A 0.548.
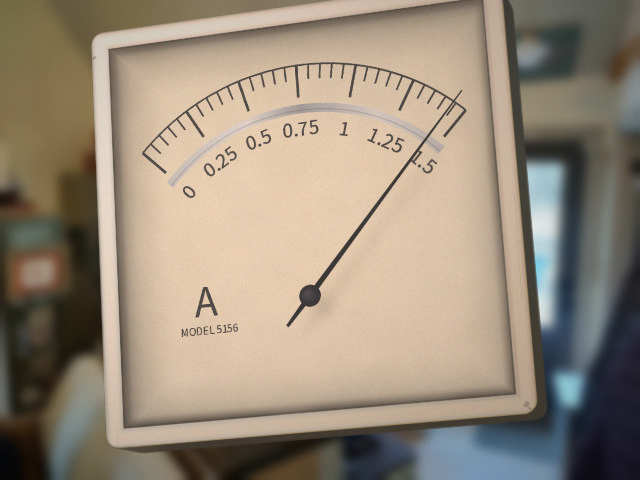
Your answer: A 1.45
